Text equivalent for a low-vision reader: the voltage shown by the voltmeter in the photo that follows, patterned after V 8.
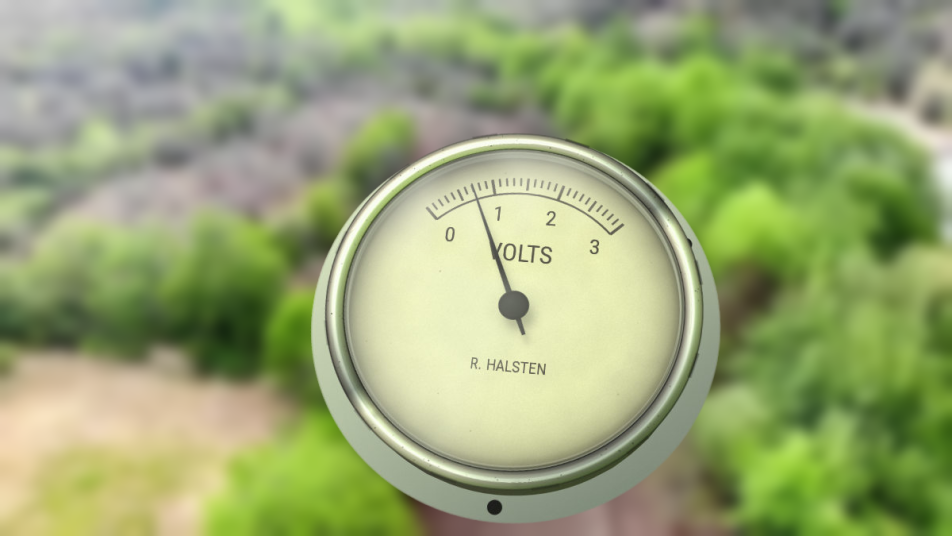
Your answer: V 0.7
